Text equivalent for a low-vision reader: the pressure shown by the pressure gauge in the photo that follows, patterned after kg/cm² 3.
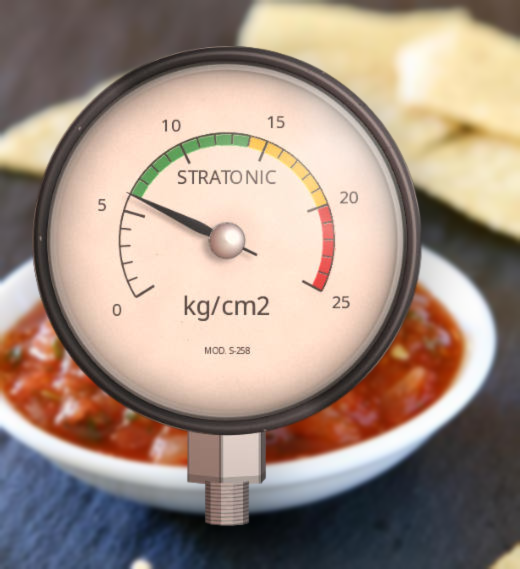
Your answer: kg/cm² 6
